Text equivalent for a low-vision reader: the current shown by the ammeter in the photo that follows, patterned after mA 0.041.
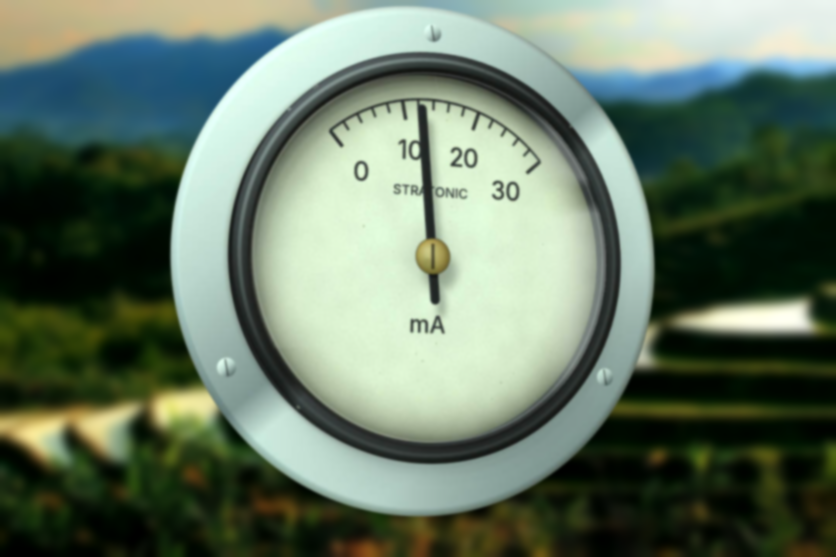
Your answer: mA 12
